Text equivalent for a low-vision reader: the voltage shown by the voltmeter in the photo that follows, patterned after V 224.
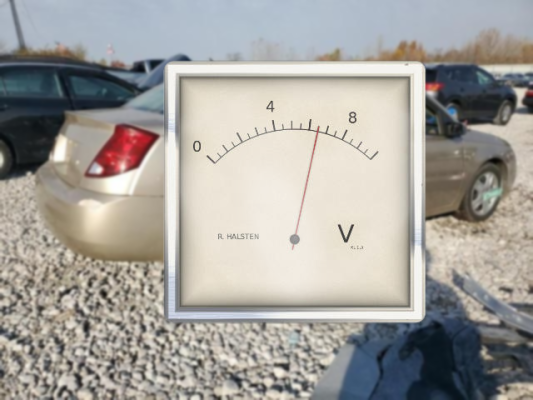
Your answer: V 6.5
